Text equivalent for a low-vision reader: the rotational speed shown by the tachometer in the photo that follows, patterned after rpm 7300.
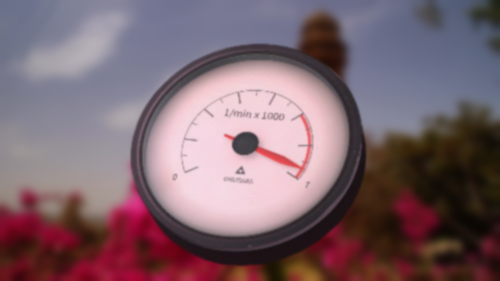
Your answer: rpm 6750
